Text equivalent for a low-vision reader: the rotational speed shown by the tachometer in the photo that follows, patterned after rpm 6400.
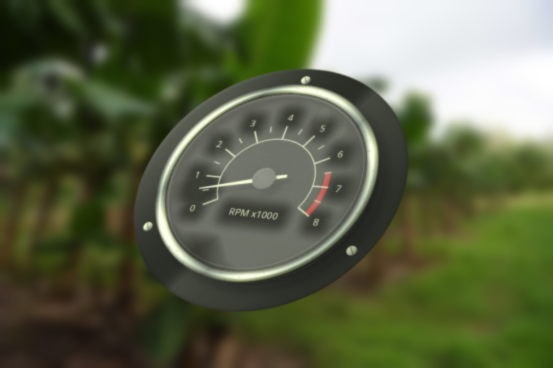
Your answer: rpm 500
